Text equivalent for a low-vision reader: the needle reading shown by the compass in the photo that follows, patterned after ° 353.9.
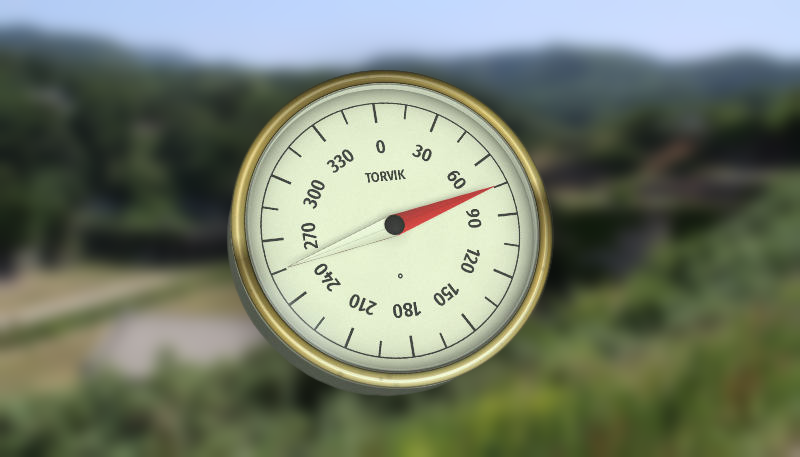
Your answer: ° 75
